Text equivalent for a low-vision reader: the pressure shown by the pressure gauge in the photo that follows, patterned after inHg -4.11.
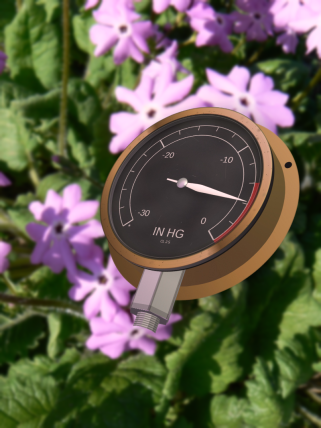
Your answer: inHg -4
